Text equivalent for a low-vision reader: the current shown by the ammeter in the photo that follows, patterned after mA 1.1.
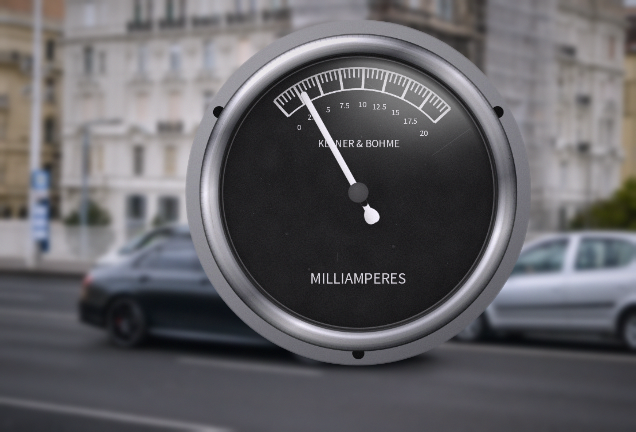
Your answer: mA 3
